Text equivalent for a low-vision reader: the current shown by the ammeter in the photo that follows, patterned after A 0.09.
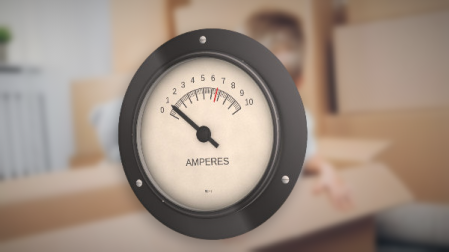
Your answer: A 1
